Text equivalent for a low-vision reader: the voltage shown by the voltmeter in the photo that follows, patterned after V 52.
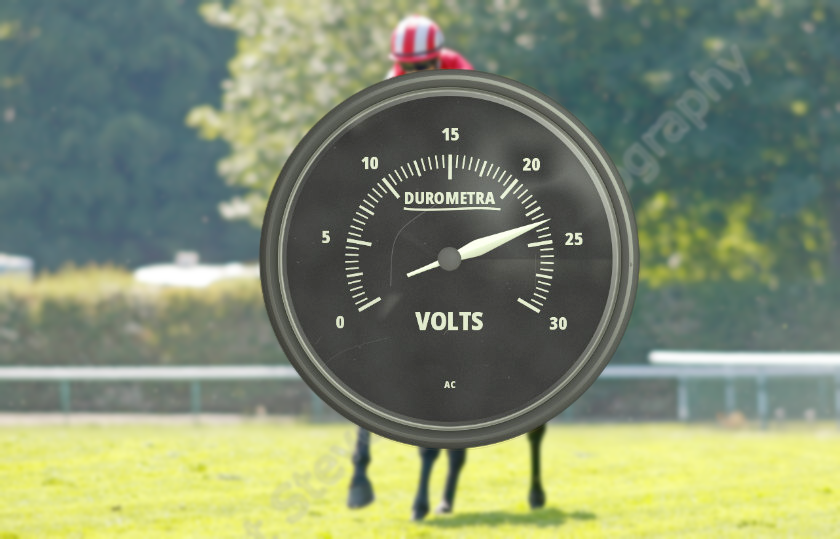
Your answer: V 23.5
